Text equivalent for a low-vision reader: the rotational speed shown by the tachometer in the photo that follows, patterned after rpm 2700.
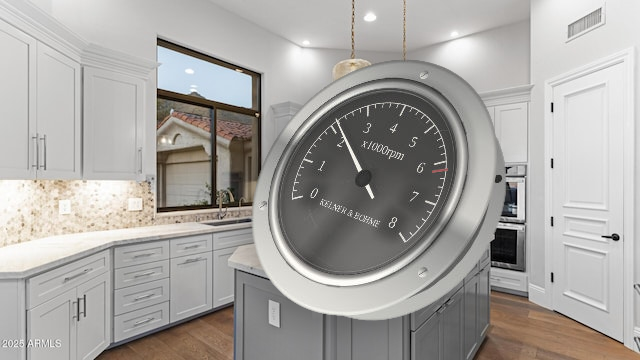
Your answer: rpm 2200
